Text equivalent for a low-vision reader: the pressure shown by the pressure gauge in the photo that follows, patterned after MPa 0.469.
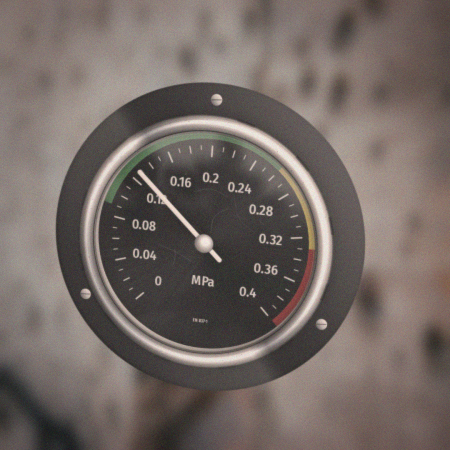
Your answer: MPa 0.13
